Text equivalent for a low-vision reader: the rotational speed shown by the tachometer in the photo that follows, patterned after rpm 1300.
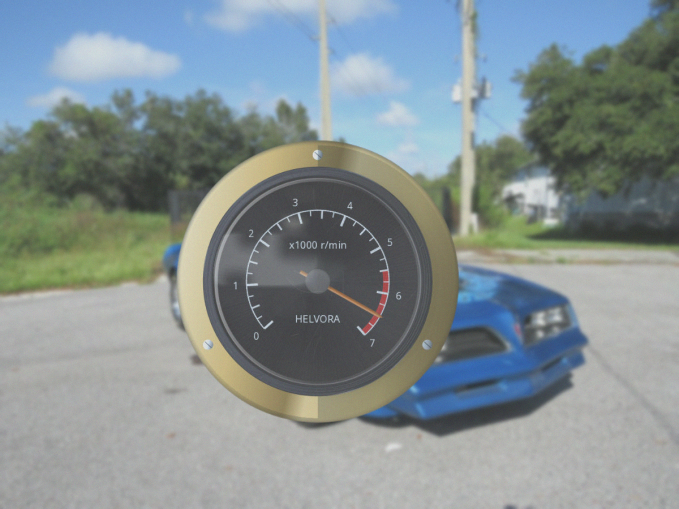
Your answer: rpm 6500
